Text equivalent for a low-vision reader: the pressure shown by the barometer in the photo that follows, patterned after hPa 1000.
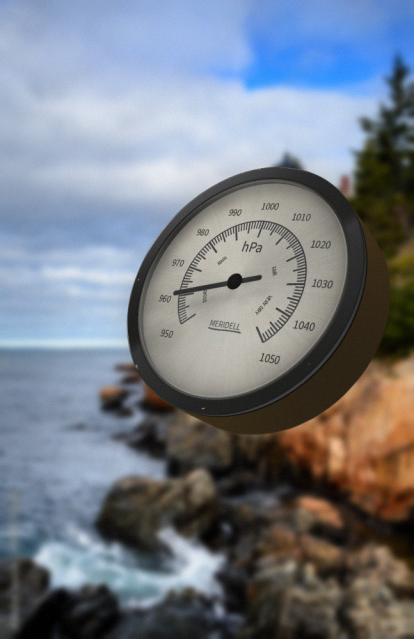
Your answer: hPa 960
